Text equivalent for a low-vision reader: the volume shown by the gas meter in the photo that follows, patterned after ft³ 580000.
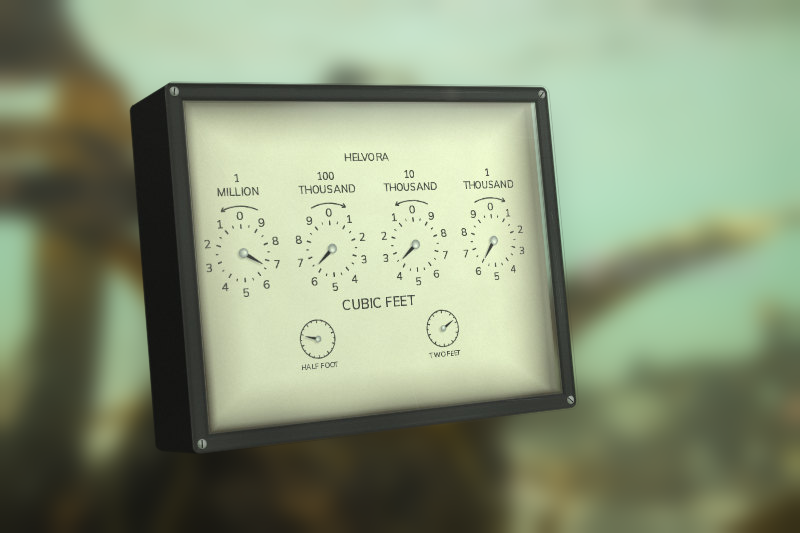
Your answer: ft³ 663600
